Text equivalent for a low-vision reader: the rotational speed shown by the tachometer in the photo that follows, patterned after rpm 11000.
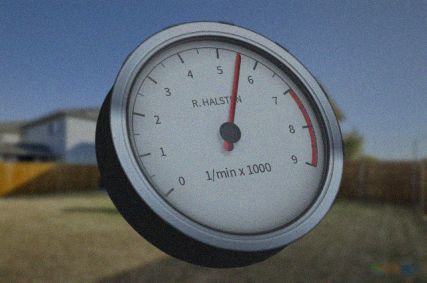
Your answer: rpm 5500
